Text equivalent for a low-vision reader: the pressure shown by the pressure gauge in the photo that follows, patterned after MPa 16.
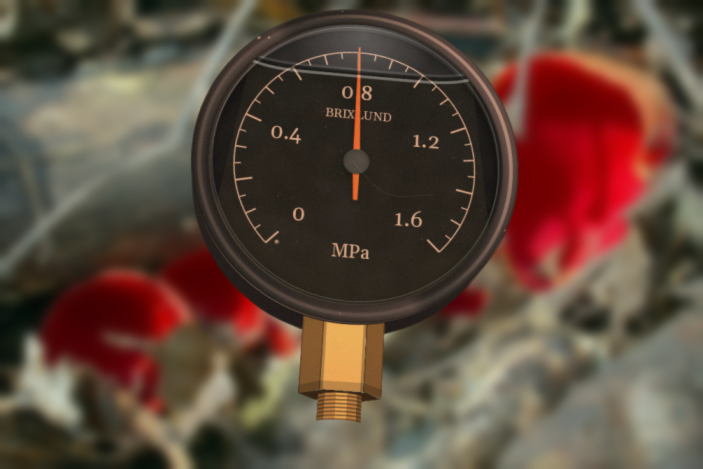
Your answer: MPa 0.8
